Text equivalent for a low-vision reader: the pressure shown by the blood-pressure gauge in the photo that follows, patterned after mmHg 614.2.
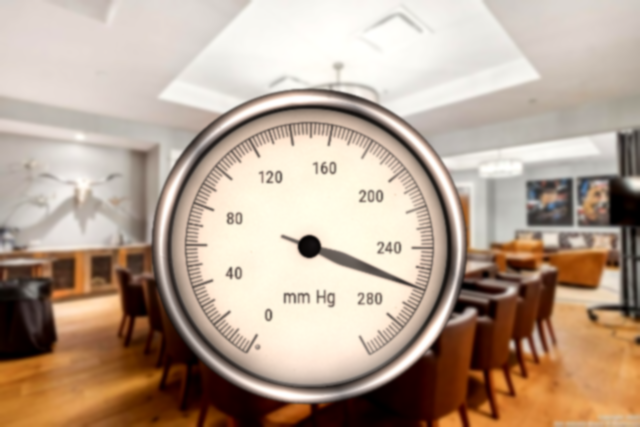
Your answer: mmHg 260
